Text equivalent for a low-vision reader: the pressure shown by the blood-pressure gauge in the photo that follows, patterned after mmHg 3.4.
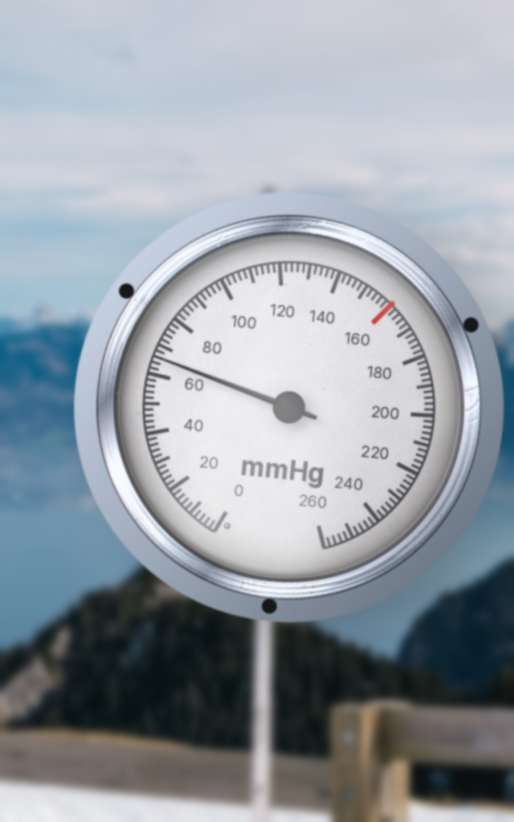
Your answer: mmHg 66
